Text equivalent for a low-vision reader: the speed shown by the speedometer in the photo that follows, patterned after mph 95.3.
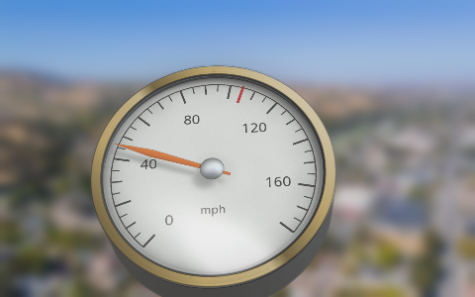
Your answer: mph 45
